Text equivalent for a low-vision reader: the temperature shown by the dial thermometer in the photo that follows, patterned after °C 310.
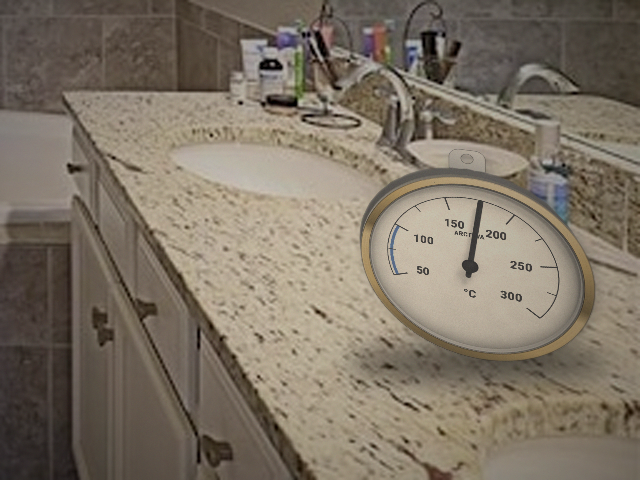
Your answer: °C 175
